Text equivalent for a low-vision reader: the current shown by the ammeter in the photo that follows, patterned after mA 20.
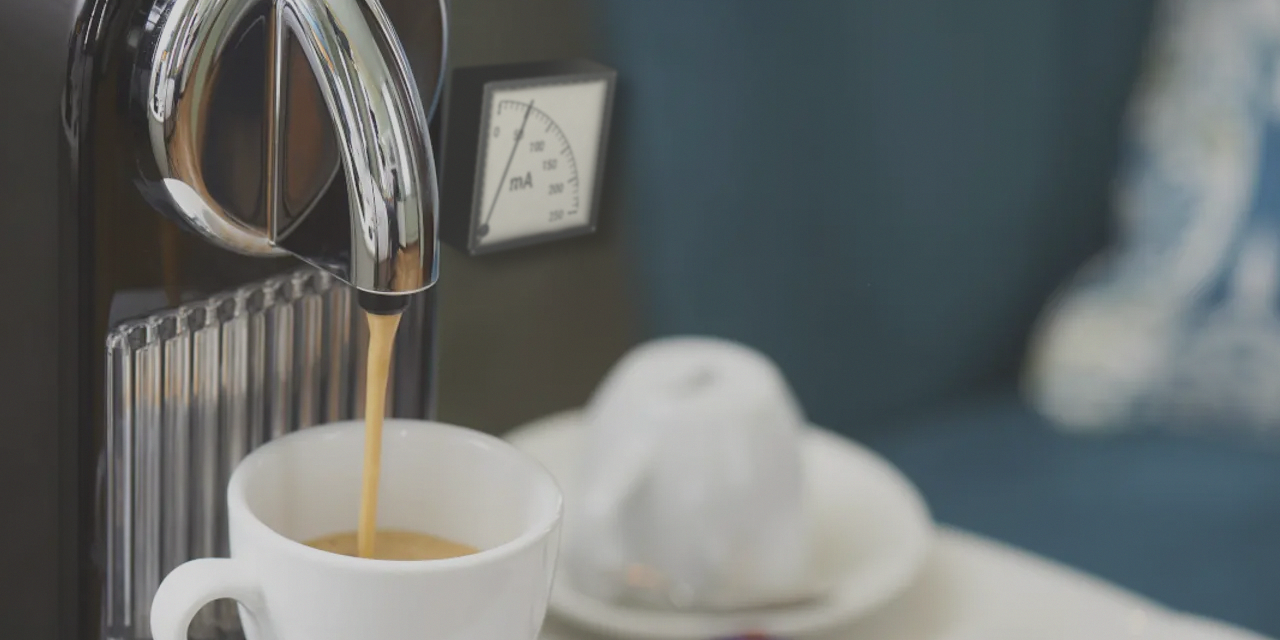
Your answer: mA 50
